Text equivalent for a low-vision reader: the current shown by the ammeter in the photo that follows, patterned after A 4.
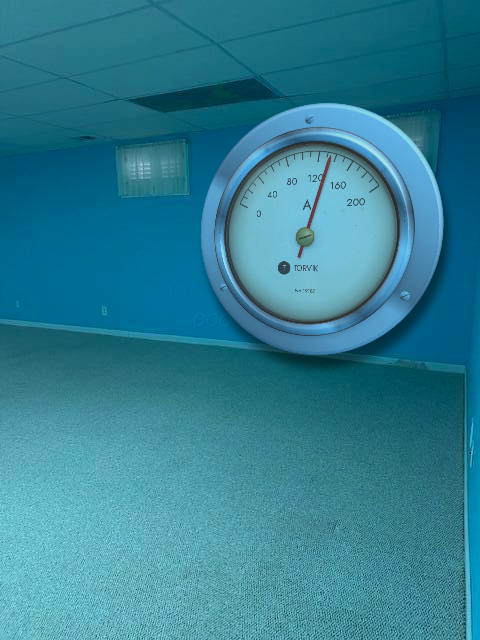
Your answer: A 135
